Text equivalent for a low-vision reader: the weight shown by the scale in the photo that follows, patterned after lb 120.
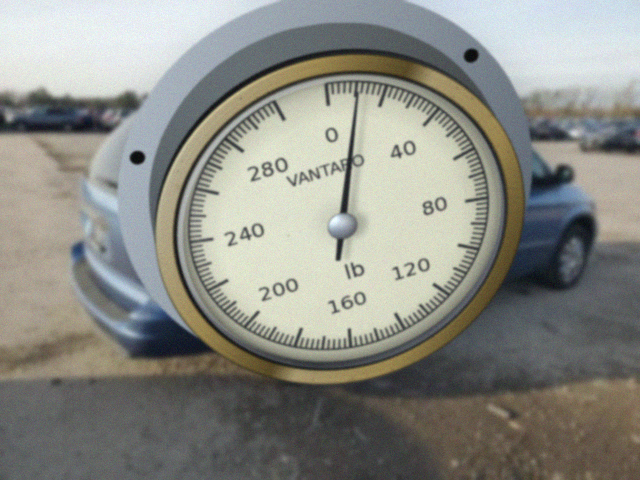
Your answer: lb 10
